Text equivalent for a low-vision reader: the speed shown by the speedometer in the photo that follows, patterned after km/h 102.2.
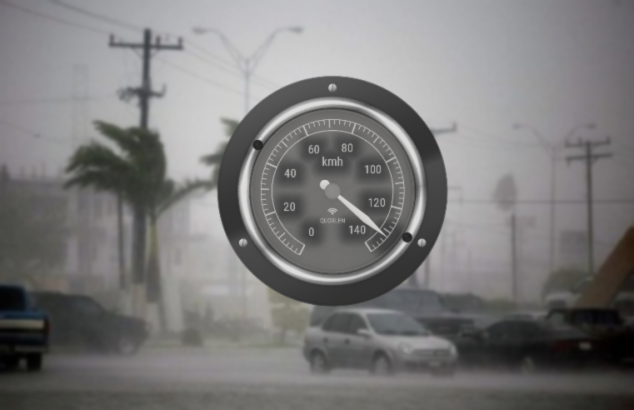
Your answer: km/h 132
